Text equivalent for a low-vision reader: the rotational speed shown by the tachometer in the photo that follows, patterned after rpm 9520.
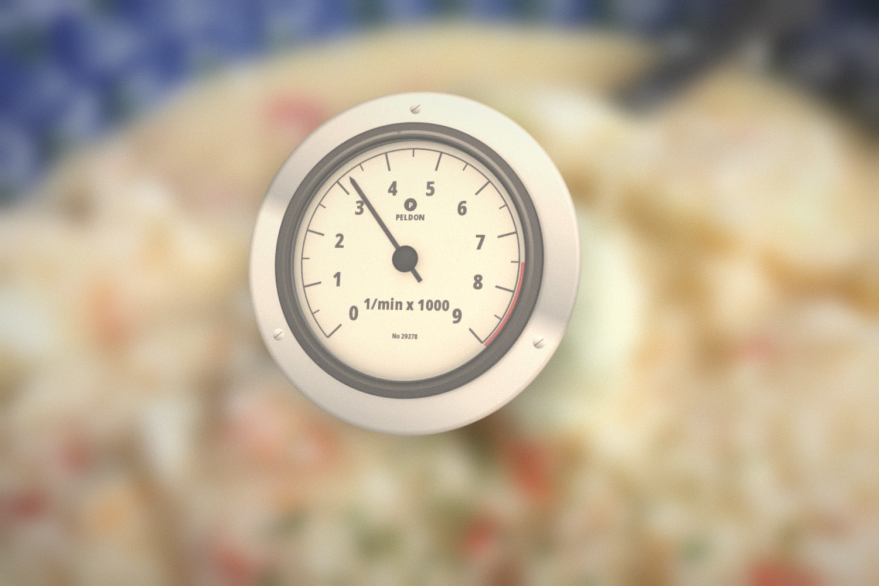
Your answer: rpm 3250
